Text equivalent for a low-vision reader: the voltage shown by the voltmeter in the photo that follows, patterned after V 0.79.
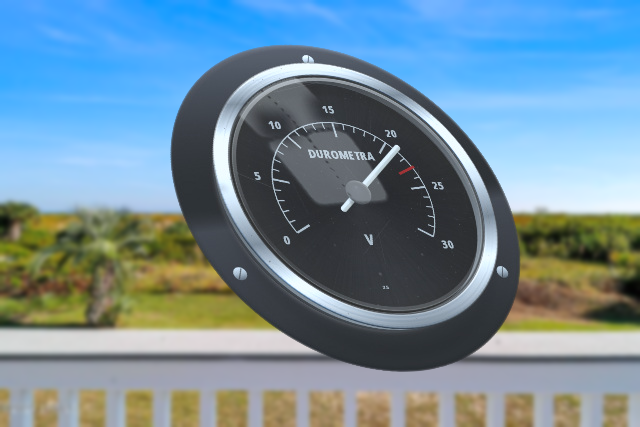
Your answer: V 21
